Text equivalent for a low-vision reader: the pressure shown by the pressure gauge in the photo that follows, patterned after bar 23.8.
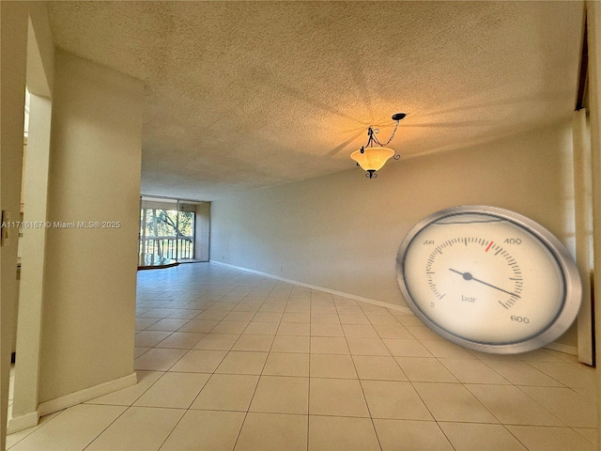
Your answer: bar 550
